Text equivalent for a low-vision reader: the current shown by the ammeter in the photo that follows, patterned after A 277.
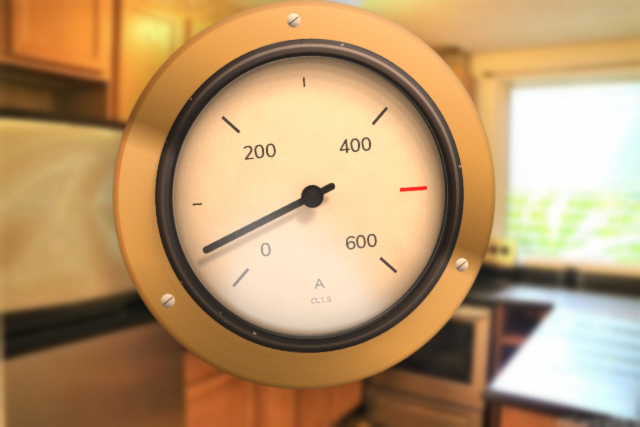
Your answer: A 50
